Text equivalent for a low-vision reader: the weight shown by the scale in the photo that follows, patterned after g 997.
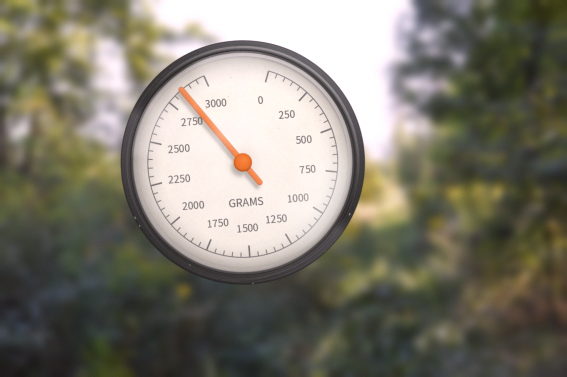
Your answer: g 2850
